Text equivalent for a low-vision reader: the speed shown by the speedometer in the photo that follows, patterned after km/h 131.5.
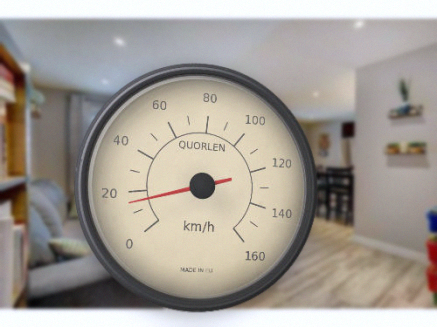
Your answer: km/h 15
